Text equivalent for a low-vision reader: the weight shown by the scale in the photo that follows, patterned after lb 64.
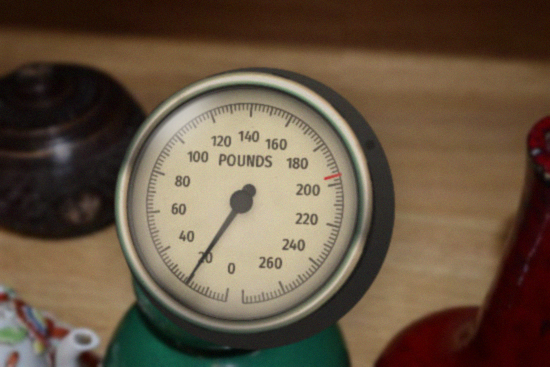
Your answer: lb 20
